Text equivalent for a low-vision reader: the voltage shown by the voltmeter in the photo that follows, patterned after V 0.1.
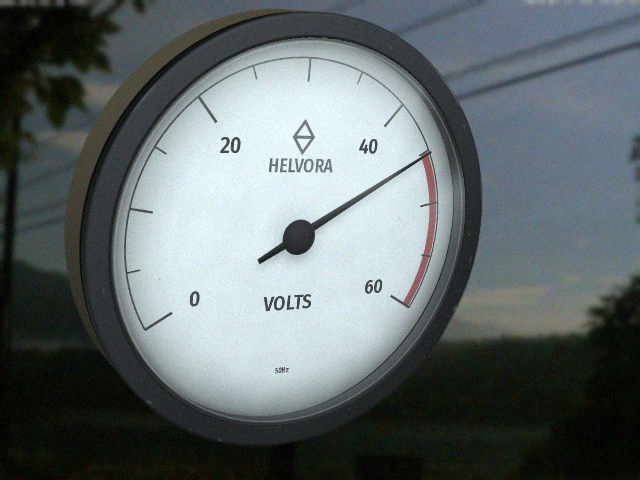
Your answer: V 45
